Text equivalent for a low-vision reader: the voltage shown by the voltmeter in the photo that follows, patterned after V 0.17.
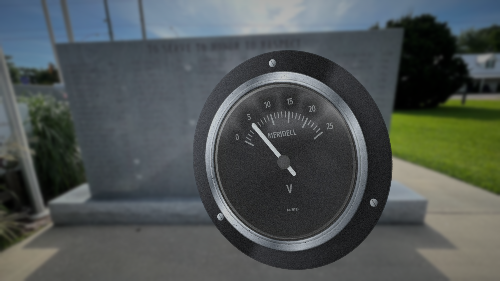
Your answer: V 5
